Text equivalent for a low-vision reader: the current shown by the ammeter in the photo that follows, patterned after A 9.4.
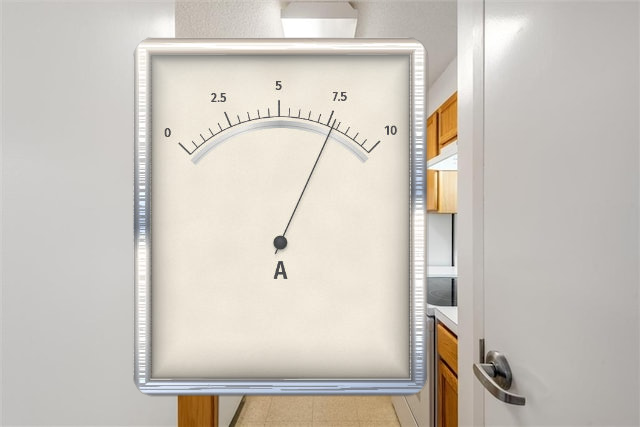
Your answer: A 7.75
